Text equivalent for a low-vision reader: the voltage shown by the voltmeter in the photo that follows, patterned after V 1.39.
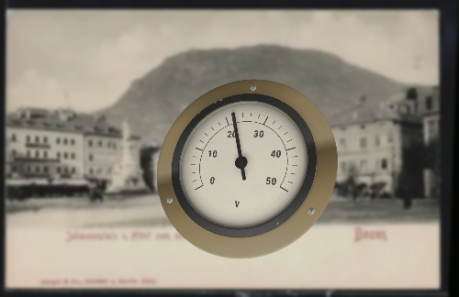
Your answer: V 22
